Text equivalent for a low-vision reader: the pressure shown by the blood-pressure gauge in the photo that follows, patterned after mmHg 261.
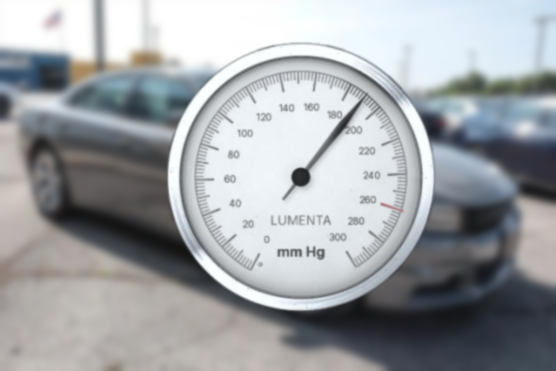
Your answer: mmHg 190
